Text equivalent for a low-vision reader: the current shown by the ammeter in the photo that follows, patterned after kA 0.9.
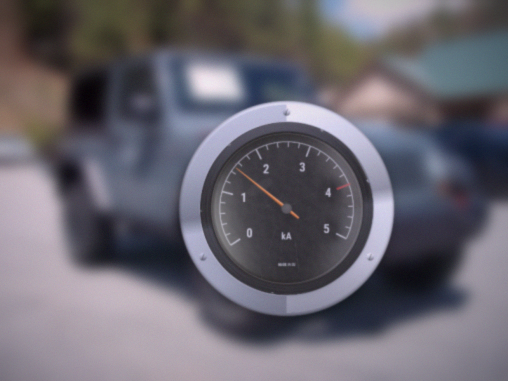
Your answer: kA 1.5
